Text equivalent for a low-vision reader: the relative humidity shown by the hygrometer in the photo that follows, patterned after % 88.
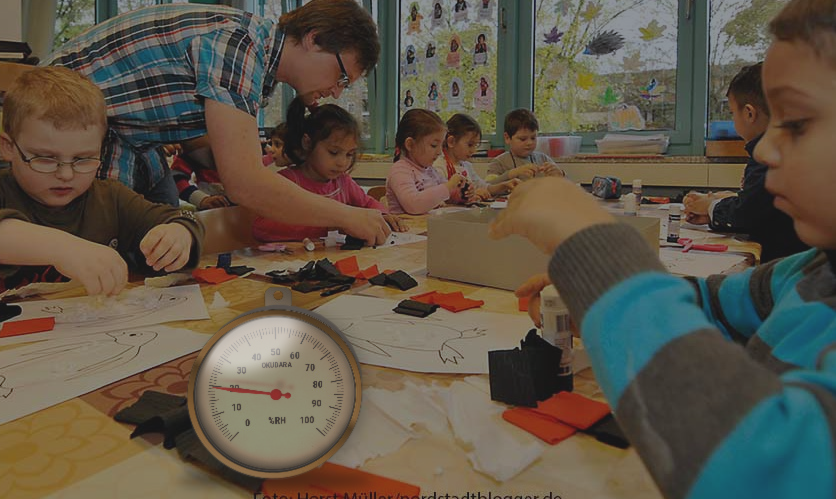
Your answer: % 20
